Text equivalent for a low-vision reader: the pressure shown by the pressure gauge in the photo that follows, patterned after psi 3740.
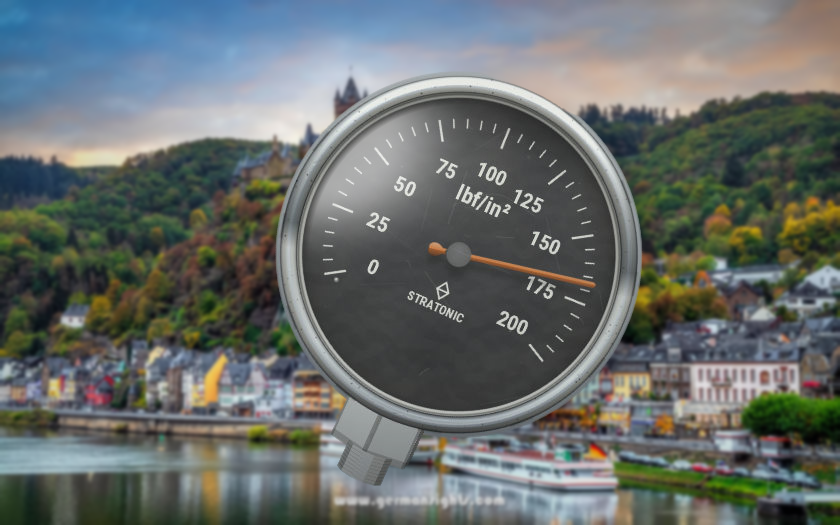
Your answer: psi 167.5
